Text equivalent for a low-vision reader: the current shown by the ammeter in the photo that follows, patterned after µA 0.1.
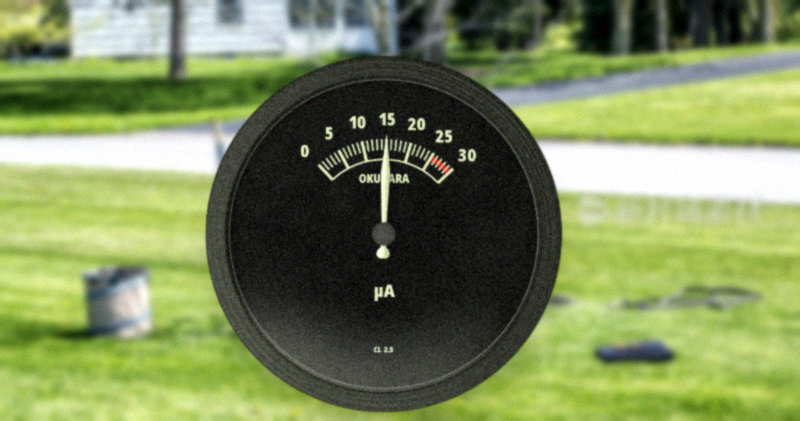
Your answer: µA 15
